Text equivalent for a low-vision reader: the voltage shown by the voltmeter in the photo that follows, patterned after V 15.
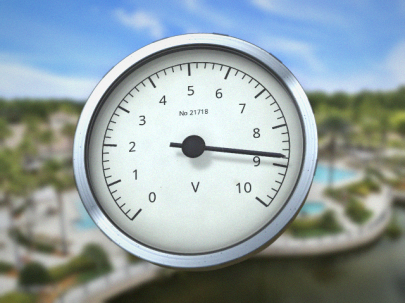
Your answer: V 8.8
